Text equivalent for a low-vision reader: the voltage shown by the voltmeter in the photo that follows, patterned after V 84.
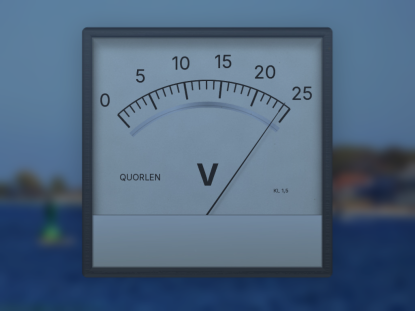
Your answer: V 24
